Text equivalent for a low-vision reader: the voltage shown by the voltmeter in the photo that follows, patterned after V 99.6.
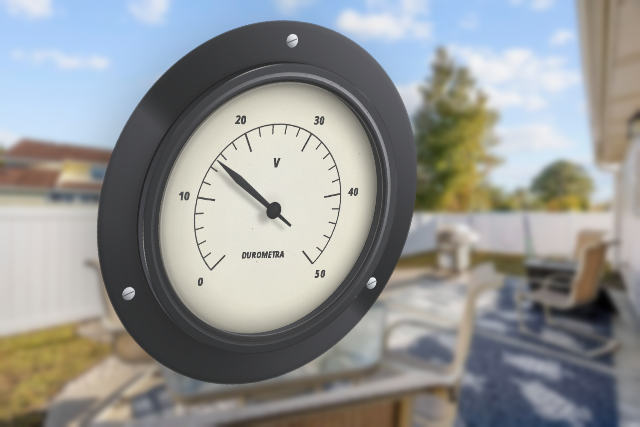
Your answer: V 15
